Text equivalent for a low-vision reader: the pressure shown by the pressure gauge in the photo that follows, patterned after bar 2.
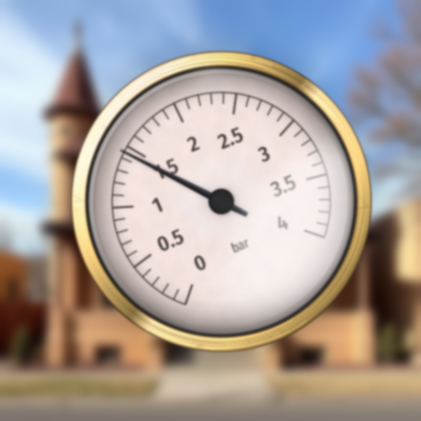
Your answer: bar 1.45
